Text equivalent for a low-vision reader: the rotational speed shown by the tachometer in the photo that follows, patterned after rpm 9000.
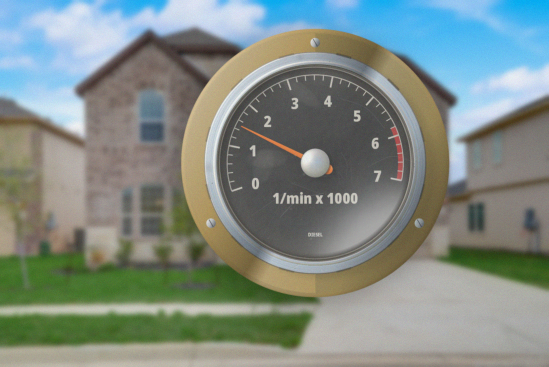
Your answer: rpm 1500
